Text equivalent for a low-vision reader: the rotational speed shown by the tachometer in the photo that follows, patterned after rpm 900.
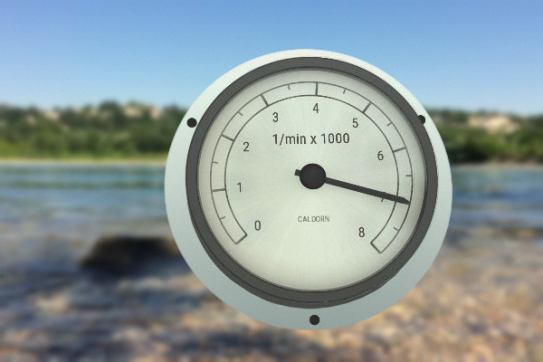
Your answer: rpm 7000
